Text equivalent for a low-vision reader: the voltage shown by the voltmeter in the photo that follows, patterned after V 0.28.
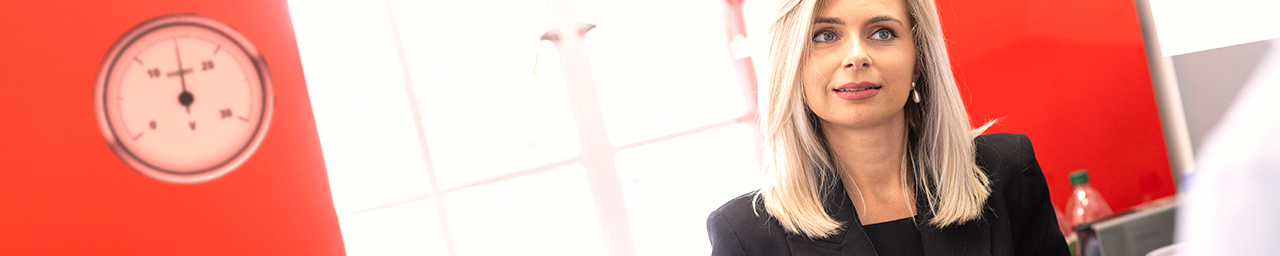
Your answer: V 15
